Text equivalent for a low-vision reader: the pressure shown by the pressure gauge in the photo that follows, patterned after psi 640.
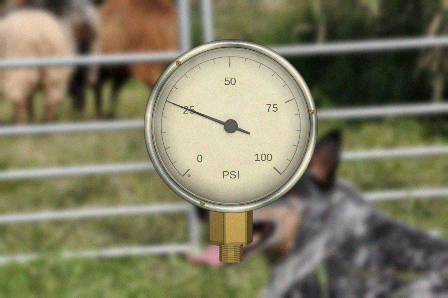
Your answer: psi 25
